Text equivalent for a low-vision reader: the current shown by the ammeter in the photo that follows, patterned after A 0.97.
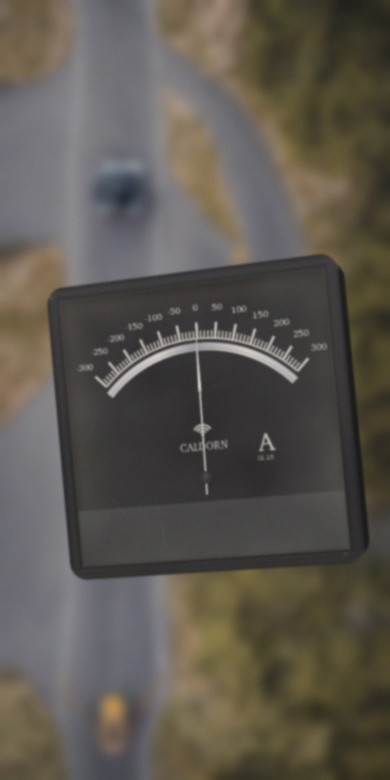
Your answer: A 0
